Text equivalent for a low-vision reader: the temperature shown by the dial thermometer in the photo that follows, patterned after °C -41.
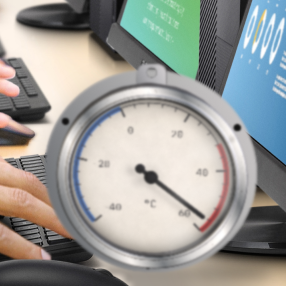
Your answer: °C 56
